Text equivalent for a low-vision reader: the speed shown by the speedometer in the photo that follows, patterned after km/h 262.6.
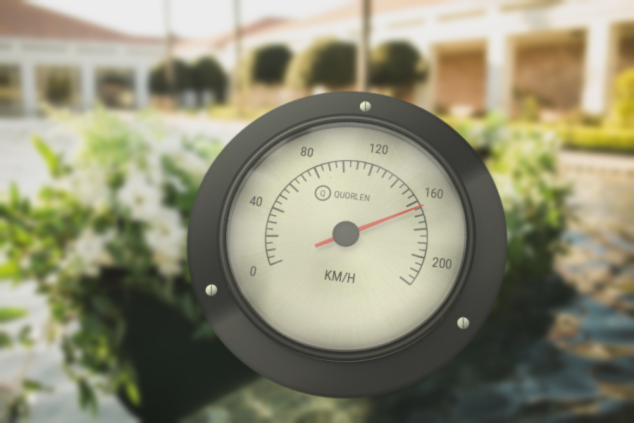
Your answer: km/h 165
